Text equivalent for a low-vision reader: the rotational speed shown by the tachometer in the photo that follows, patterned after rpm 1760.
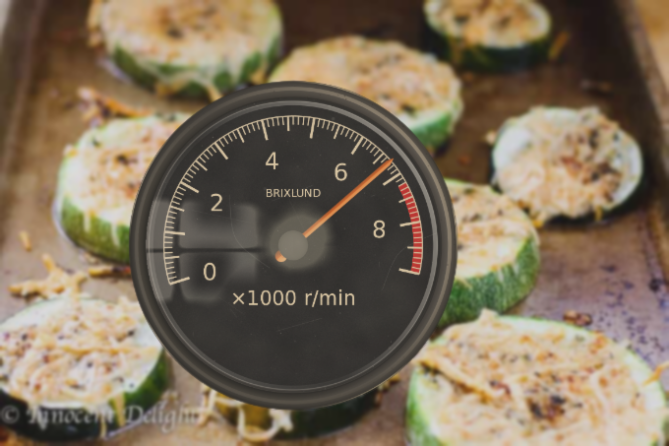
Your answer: rpm 6700
